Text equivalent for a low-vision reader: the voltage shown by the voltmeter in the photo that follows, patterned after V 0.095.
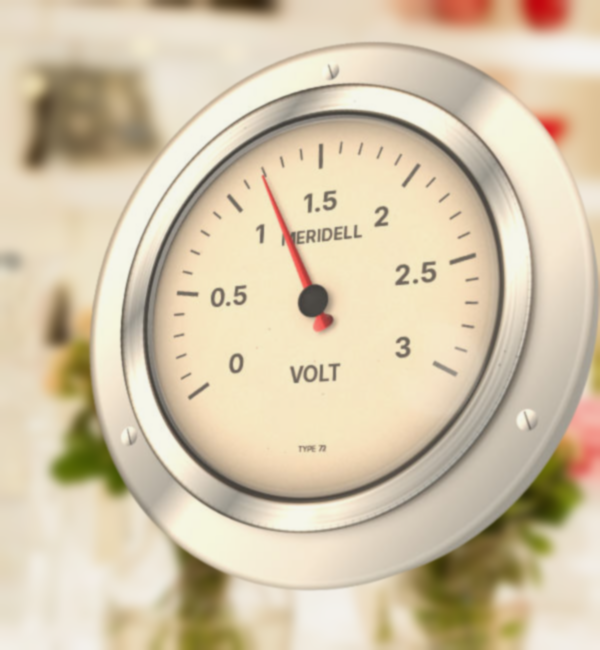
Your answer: V 1.2
